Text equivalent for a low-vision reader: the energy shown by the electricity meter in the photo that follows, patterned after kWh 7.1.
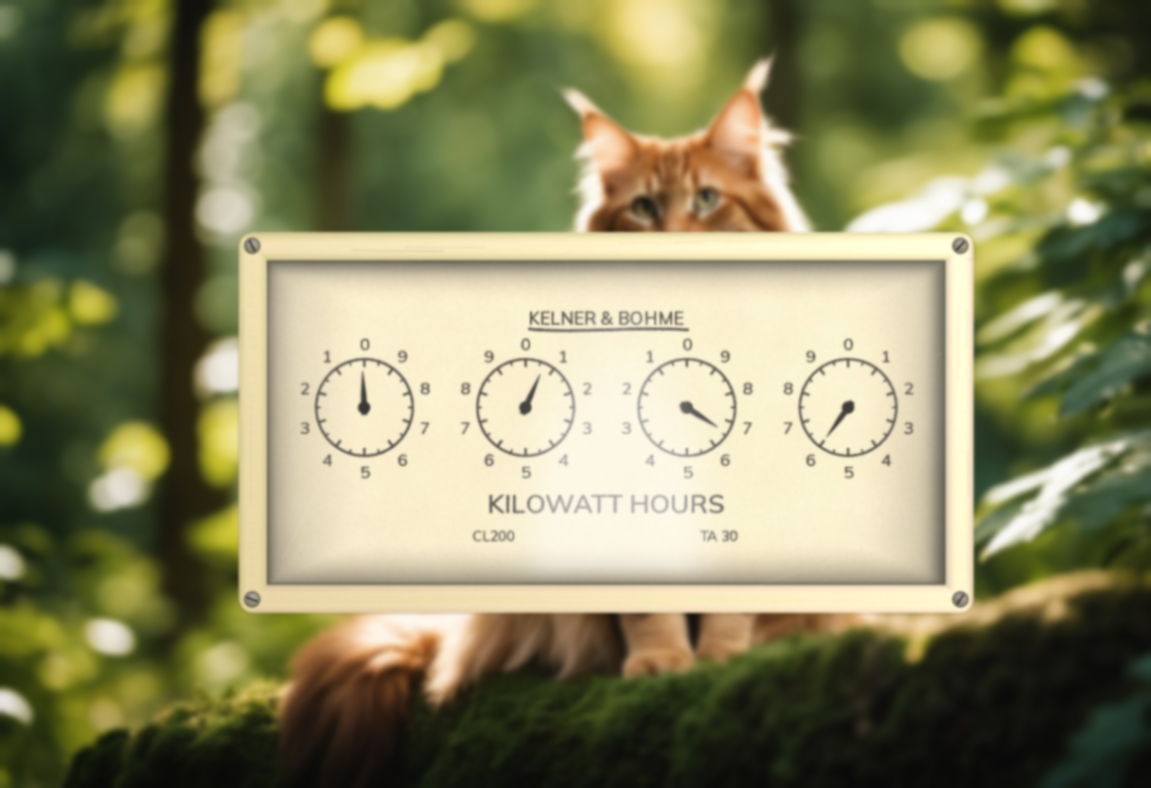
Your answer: kWh 66
